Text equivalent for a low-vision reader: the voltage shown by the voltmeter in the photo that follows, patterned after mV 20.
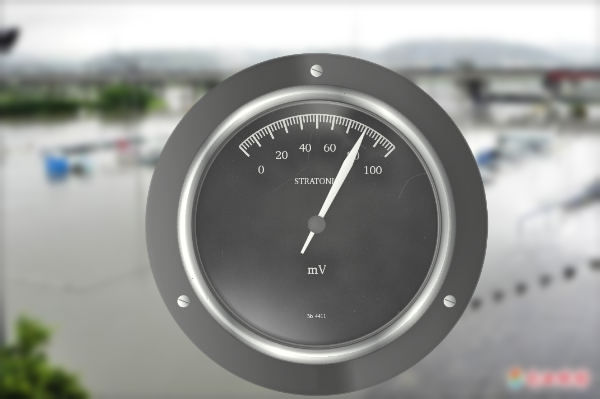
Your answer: mV 80
